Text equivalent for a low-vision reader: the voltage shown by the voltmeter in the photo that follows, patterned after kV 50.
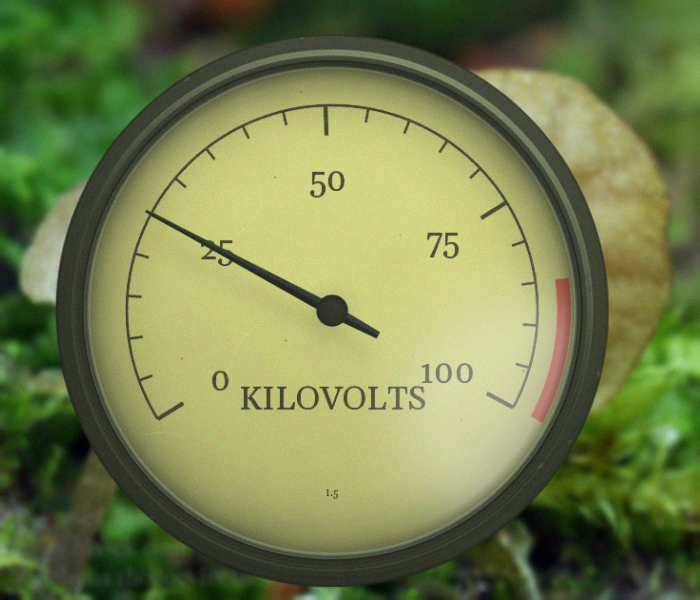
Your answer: kV 25
